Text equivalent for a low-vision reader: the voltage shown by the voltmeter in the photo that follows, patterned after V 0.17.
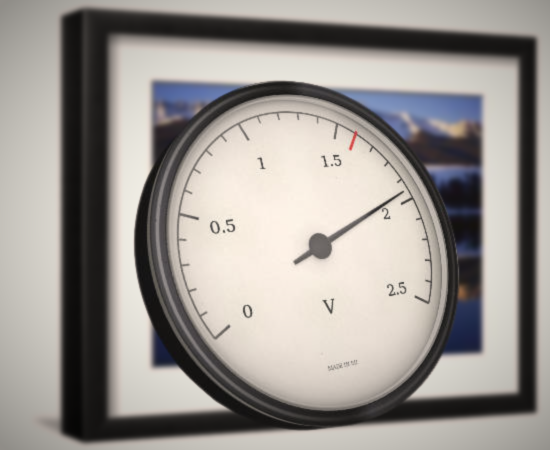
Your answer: V 1.95
